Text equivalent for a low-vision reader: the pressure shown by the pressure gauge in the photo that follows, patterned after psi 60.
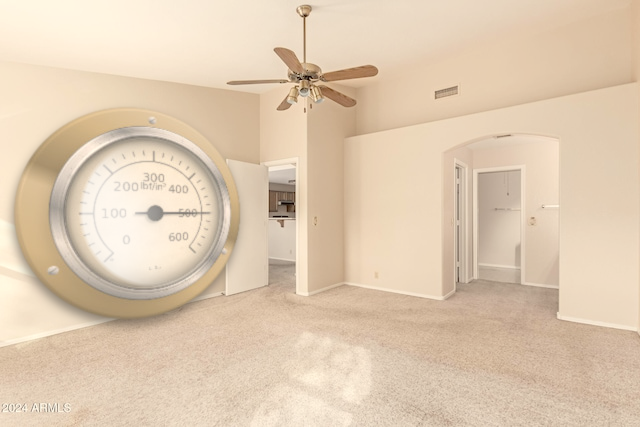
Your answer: psi 500
